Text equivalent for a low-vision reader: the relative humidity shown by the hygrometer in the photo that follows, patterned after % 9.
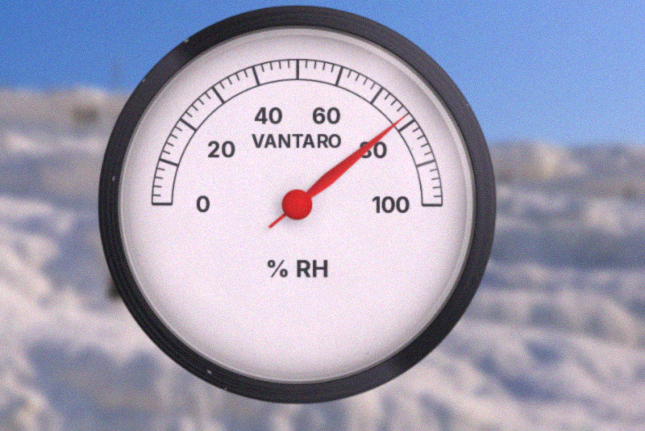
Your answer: % 78
